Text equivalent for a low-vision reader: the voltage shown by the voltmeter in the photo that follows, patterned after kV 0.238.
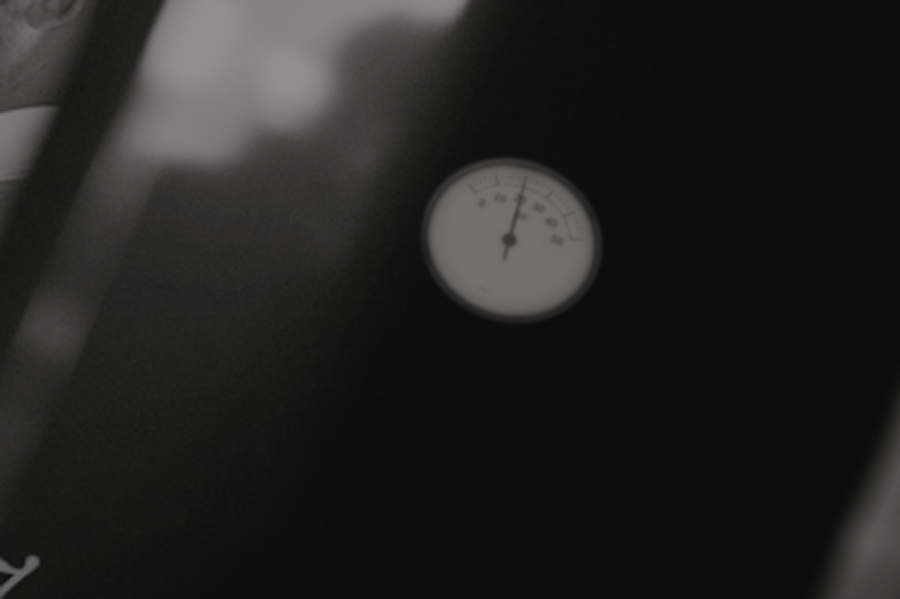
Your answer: kV 20
